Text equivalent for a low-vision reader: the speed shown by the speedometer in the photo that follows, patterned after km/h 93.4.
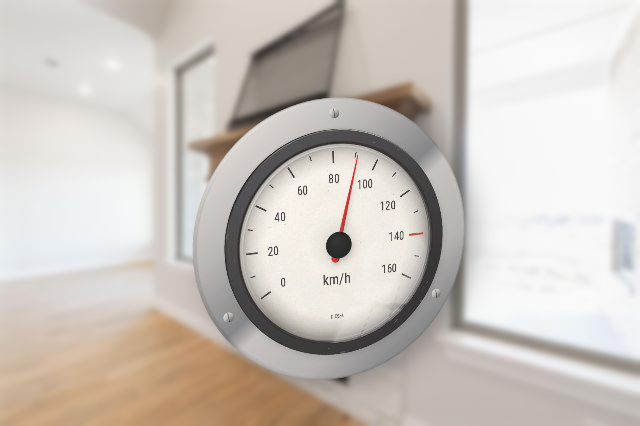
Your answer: km/h 90
